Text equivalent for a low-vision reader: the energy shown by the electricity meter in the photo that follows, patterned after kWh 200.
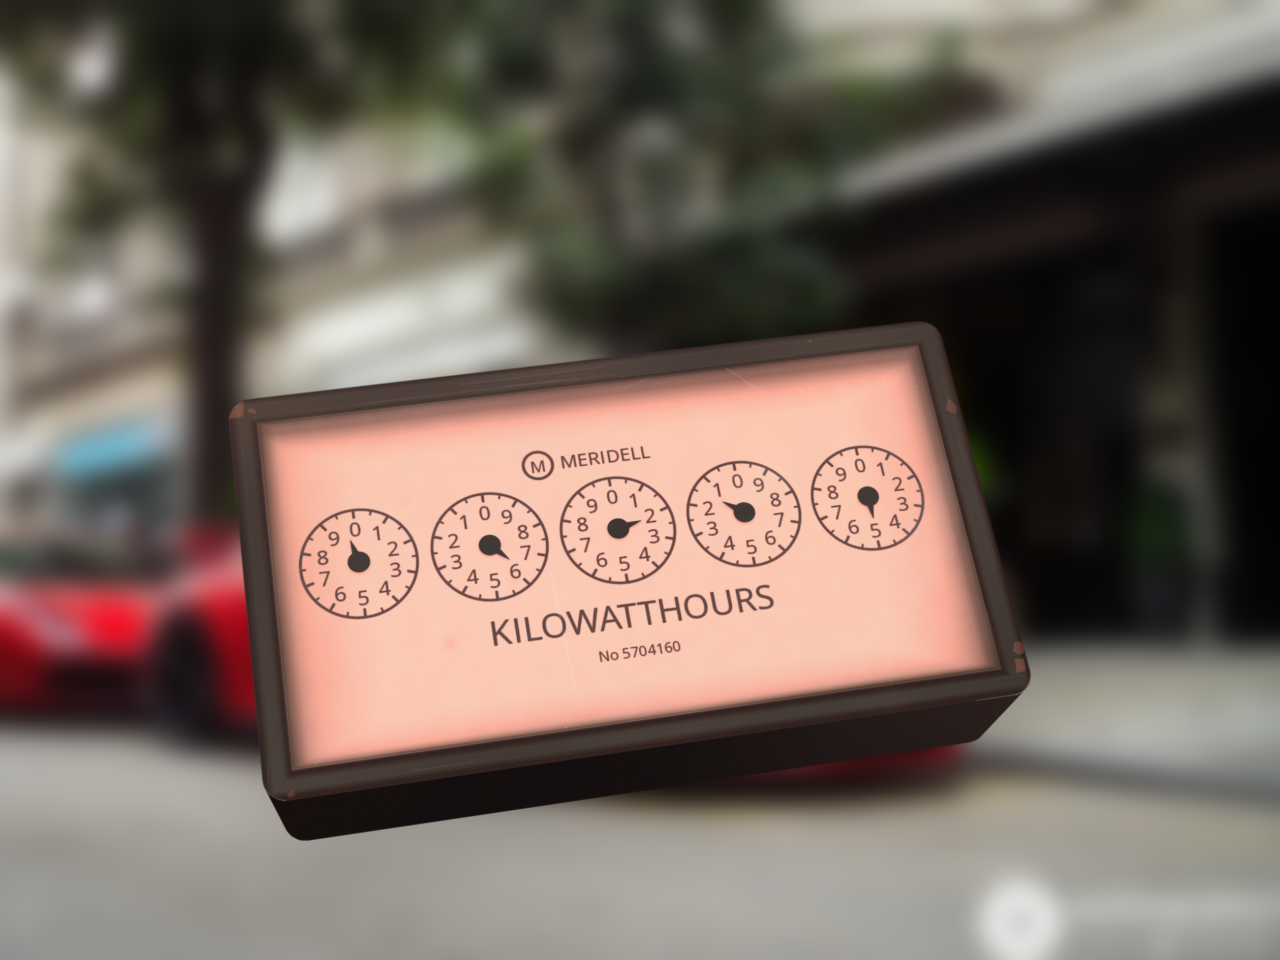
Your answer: kWh 96215
